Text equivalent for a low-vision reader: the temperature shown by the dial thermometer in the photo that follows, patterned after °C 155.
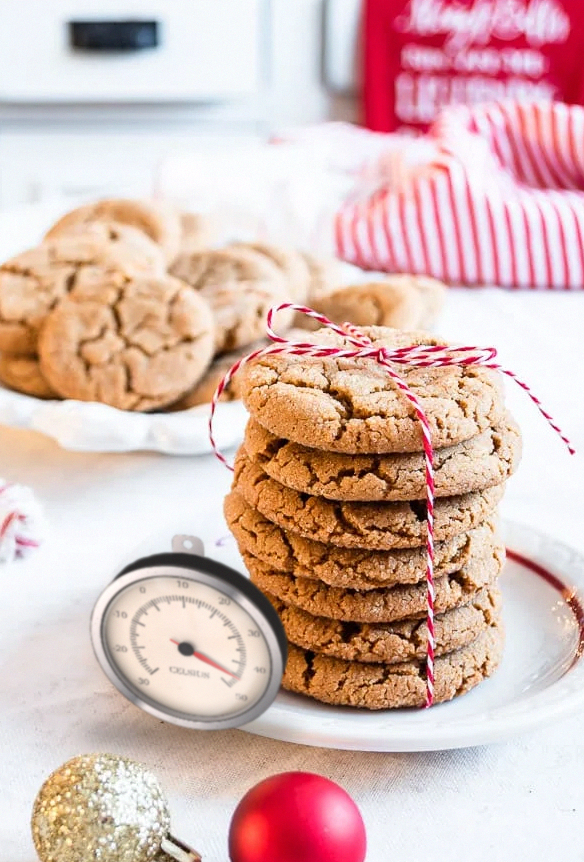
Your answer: °C 45
